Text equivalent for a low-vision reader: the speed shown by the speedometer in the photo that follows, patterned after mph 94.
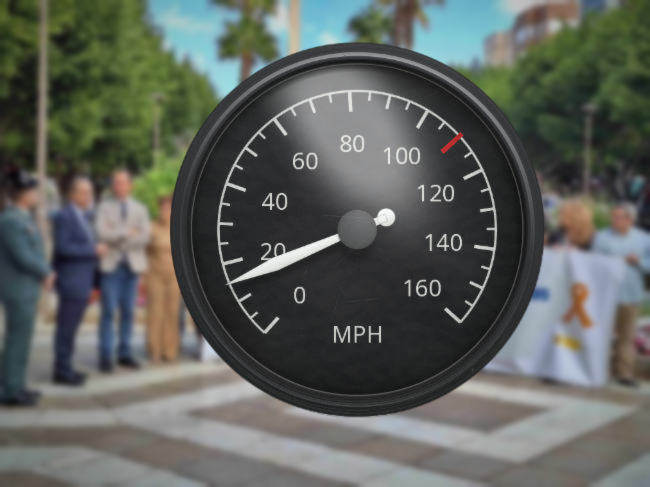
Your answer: mph 15
